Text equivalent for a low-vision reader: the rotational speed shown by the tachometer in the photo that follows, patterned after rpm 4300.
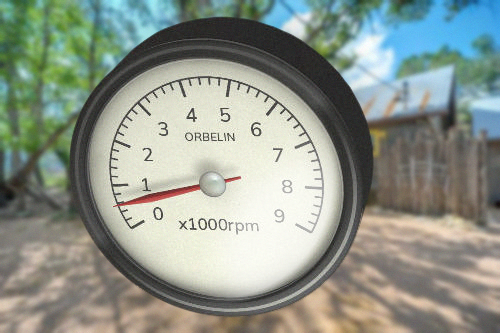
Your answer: rpm 600
